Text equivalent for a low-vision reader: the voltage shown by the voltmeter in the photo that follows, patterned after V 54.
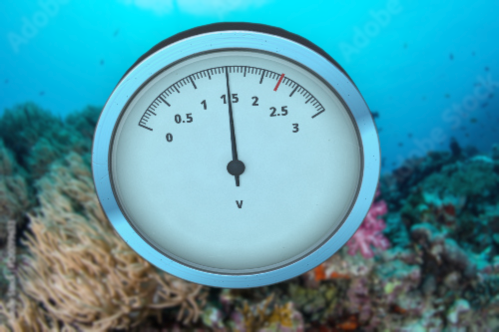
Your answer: V 1.5
